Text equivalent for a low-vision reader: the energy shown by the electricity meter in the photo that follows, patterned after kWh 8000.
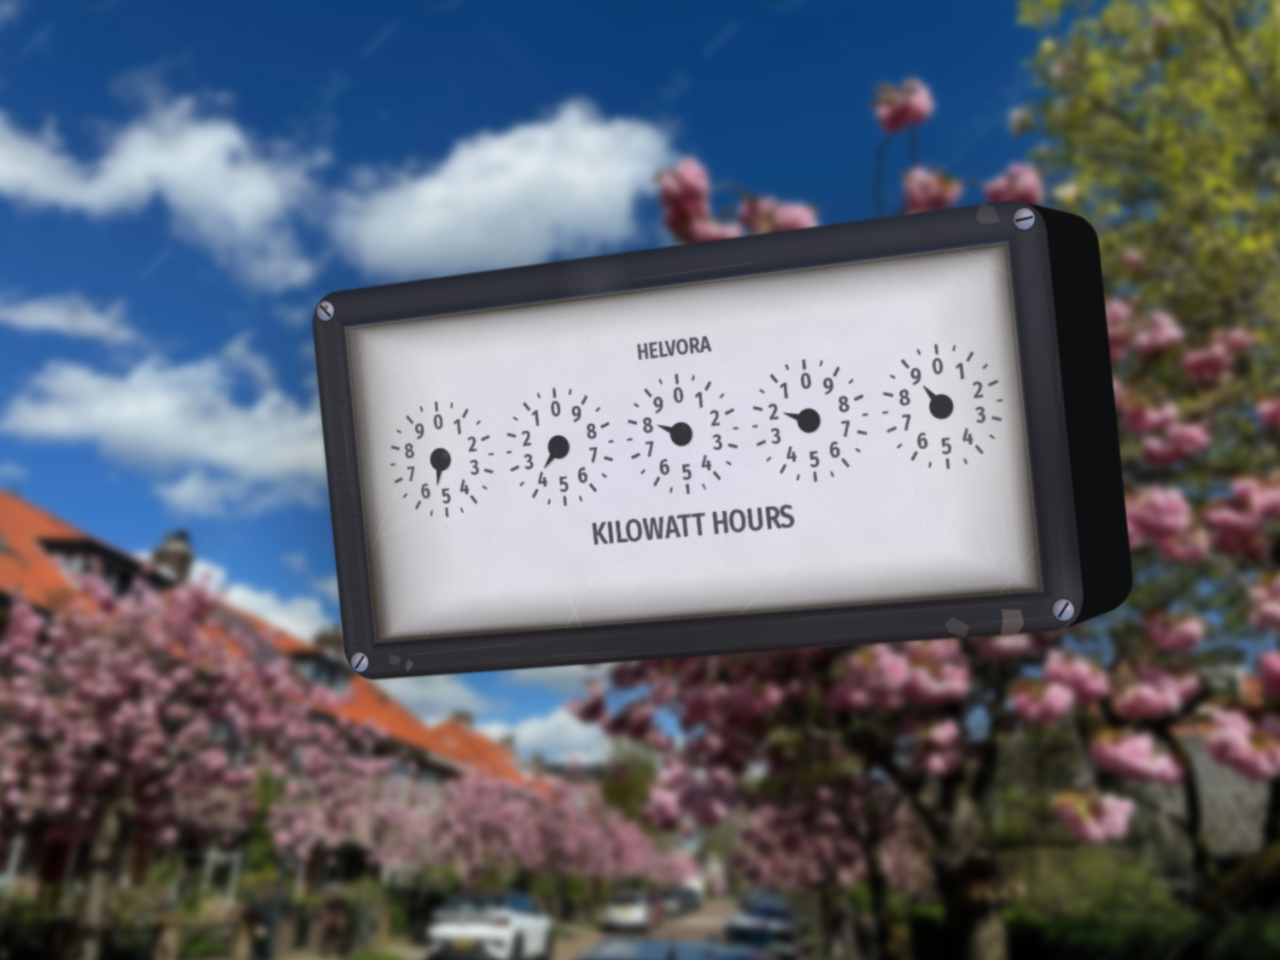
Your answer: kWh 53819
